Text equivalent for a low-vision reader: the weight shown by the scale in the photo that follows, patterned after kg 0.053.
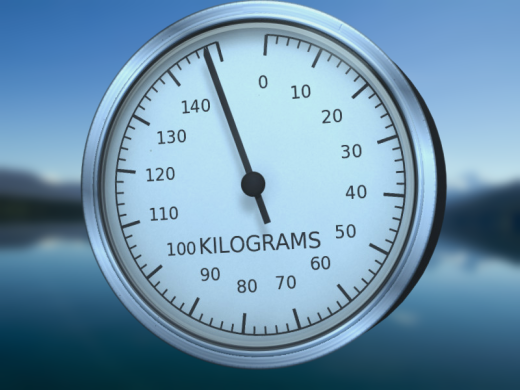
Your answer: kg 148
